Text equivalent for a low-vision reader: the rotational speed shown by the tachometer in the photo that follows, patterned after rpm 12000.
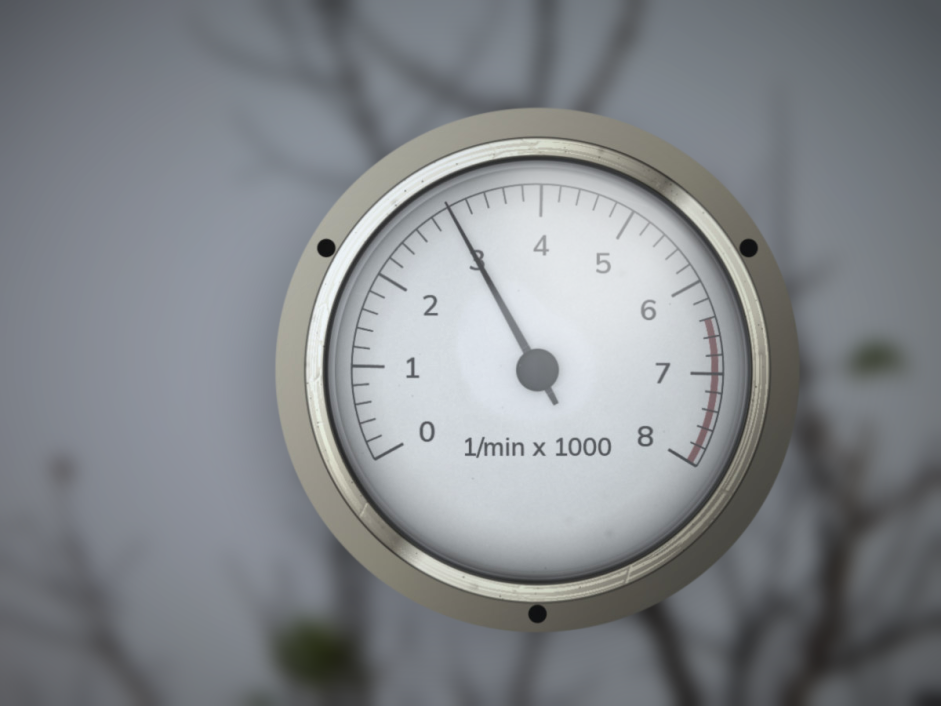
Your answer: rpm 3000
